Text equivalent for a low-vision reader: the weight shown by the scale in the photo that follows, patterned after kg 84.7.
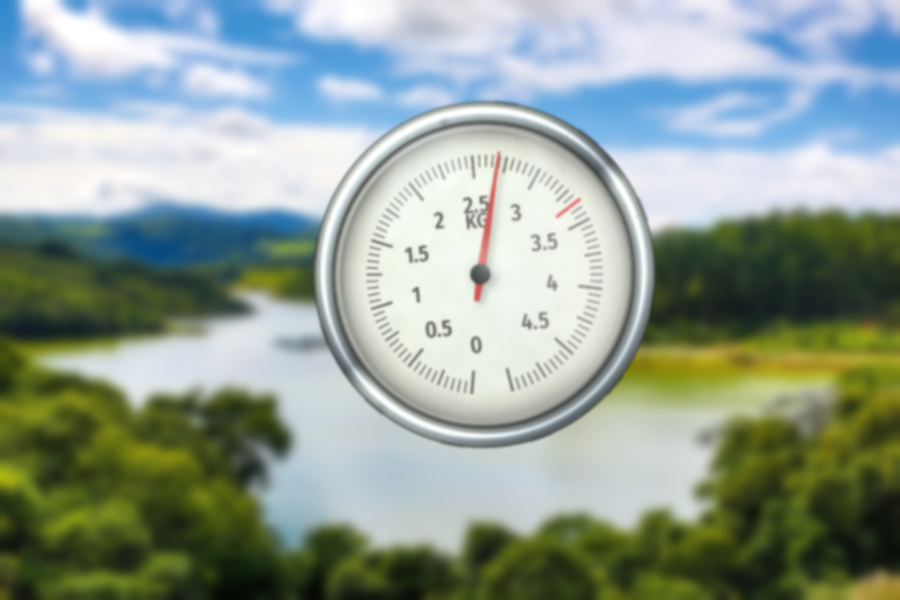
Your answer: kg 2.7
